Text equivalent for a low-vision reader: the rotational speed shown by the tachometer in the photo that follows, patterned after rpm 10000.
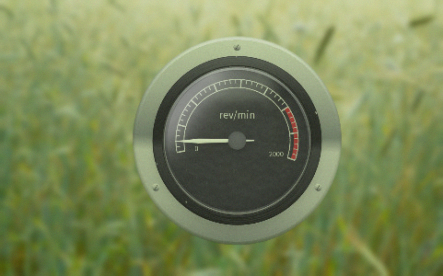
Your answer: rpm 100
